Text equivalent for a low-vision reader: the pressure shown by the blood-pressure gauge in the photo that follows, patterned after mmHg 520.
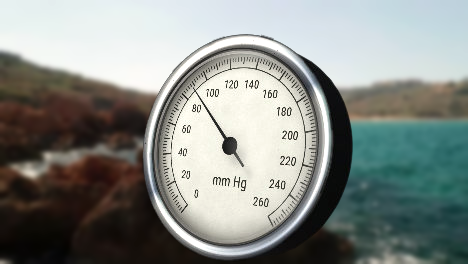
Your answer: mmHg 90
